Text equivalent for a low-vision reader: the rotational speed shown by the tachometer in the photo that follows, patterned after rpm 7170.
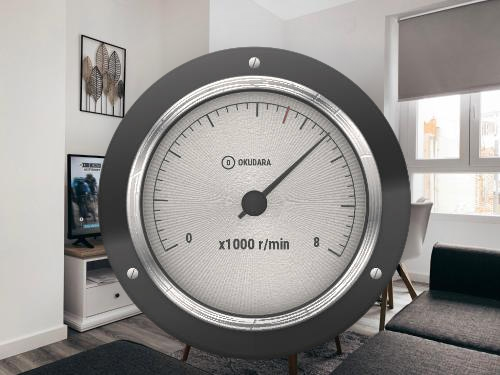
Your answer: rpm 5500
